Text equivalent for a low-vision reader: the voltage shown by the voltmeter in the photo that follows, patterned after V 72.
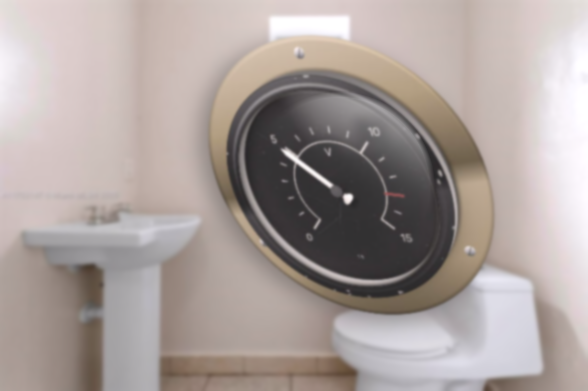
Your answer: V 5
